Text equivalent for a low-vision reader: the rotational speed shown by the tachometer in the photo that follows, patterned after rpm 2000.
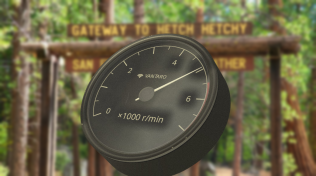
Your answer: rpm 5000
